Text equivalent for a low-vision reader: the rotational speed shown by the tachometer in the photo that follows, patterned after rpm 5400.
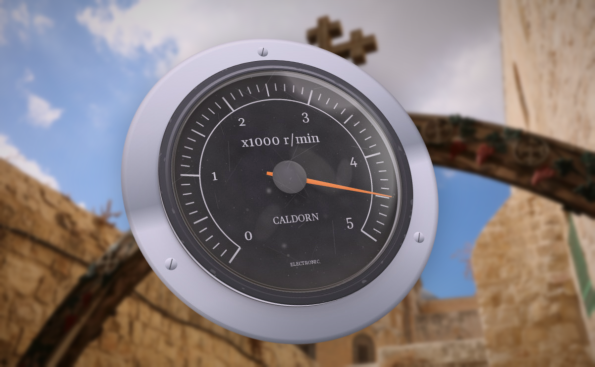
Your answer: rpm 4500
